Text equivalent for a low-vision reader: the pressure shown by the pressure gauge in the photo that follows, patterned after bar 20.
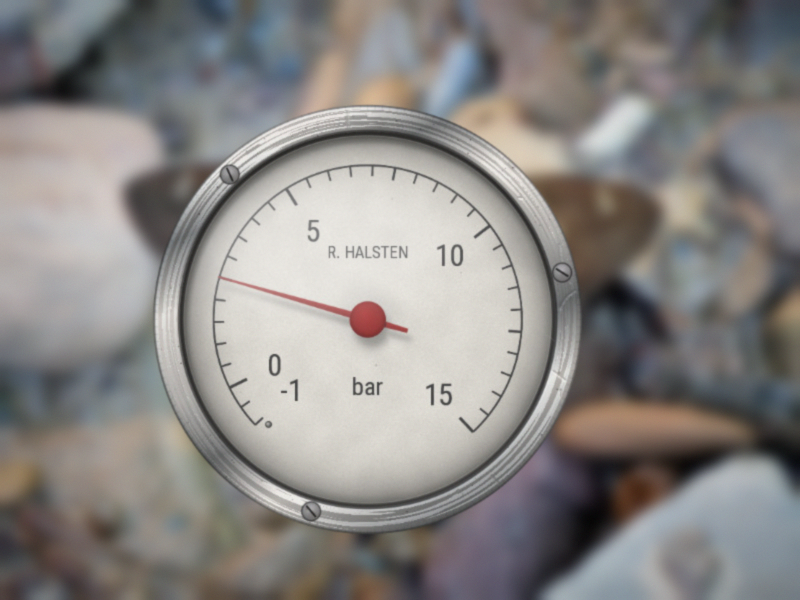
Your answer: bar 2.5
